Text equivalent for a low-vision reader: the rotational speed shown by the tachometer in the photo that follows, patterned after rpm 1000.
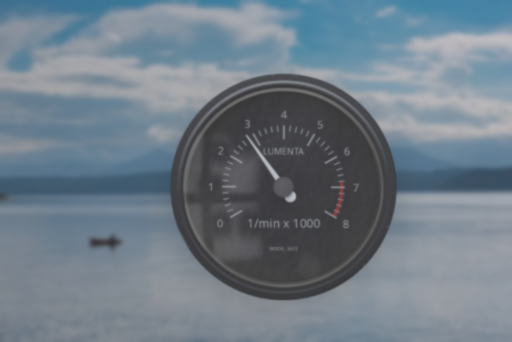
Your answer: rpm 2800
